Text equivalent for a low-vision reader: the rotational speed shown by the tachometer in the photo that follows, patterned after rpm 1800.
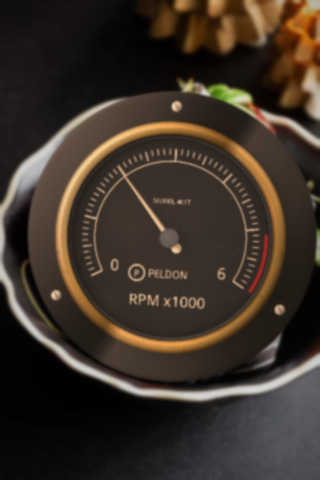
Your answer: rpm 2000
